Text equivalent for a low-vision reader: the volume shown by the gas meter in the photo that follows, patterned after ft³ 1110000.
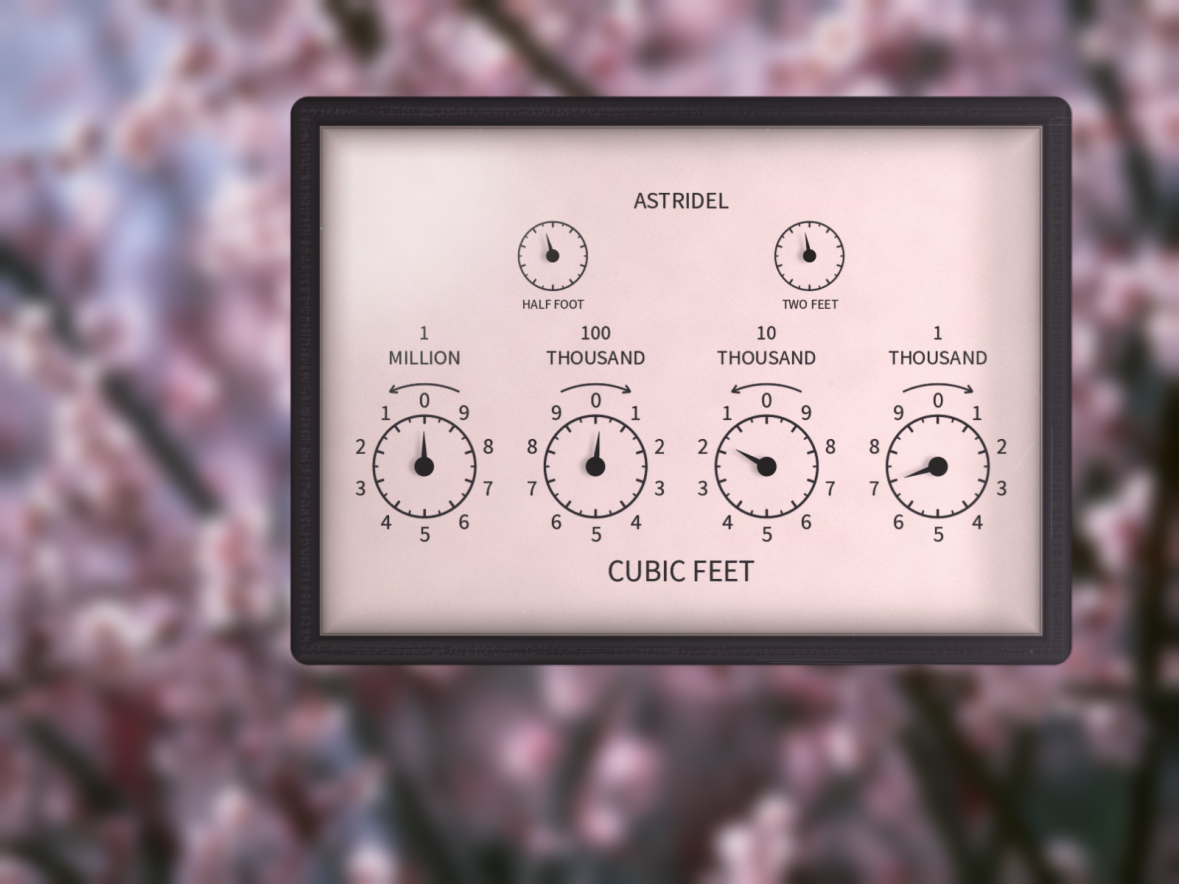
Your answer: ft³ 1700
